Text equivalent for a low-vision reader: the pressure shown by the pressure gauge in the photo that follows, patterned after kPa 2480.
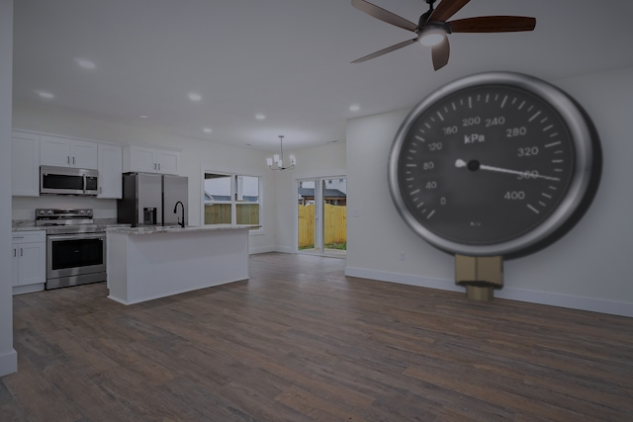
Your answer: kPa 360
